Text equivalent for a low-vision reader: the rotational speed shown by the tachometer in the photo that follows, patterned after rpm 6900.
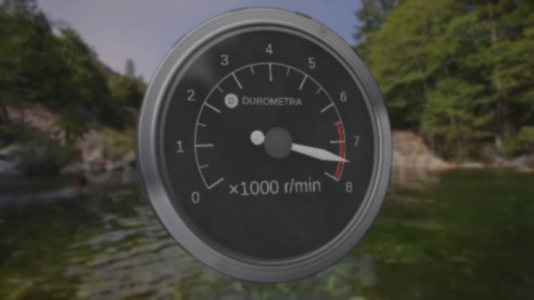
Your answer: rpm 7500
